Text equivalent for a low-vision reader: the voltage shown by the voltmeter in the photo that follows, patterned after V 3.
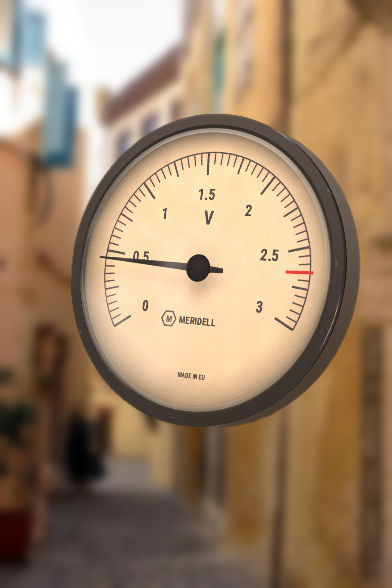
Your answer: V 0.45
